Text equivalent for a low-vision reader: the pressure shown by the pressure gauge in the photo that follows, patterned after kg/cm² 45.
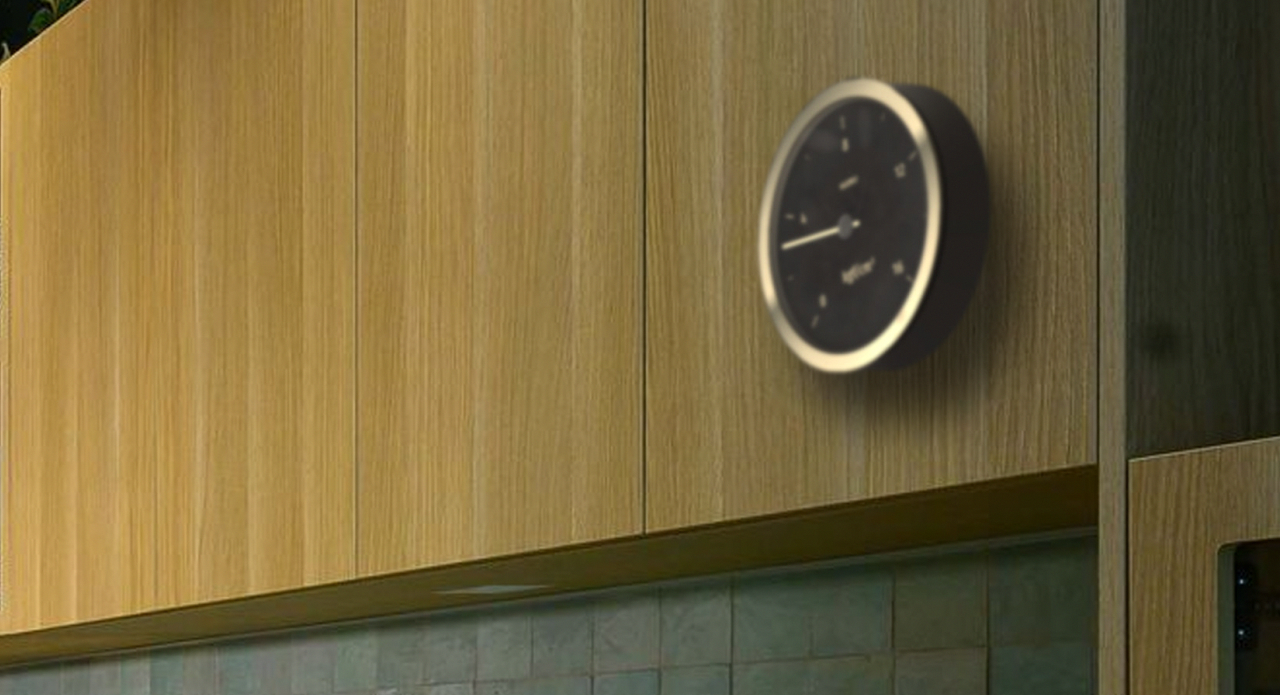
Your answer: kg/cm² 3
